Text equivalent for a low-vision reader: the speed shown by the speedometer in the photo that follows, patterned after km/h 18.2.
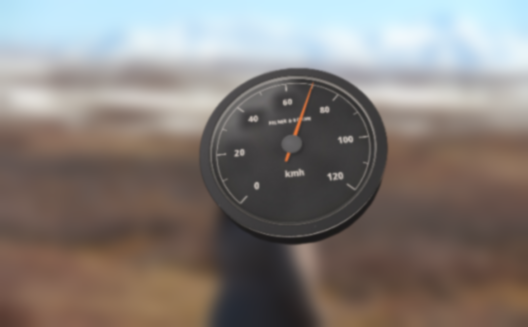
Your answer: km/h 70
